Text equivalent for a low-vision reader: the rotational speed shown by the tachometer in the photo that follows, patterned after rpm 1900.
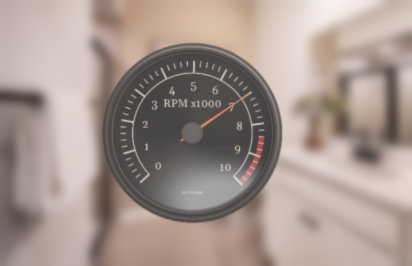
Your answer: rpm 7000
